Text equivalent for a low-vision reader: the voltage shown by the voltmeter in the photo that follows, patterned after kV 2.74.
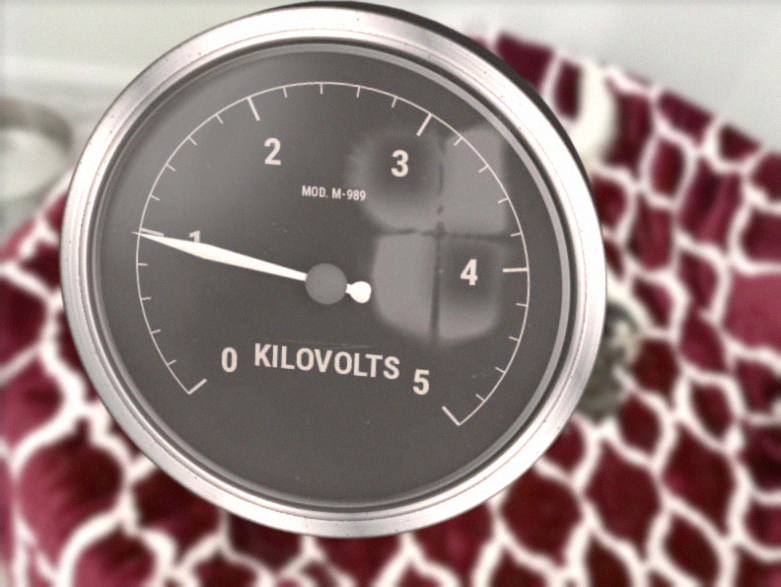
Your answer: kV 1
